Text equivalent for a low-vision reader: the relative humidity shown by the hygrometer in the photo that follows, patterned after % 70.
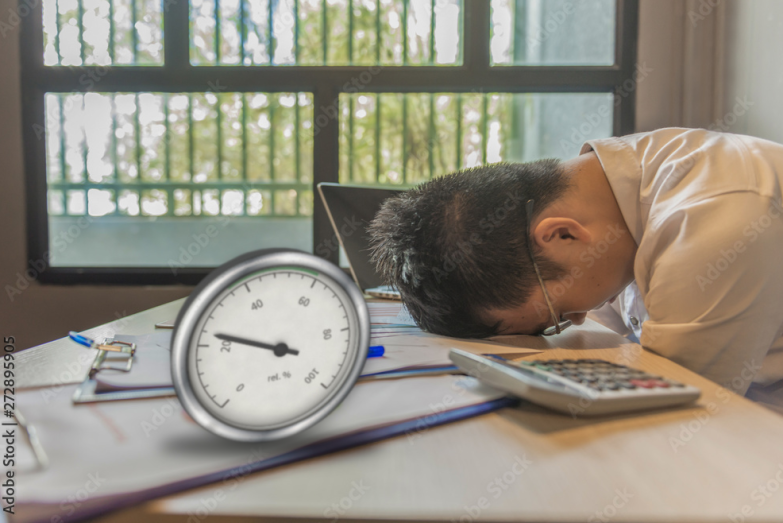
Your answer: % 24
